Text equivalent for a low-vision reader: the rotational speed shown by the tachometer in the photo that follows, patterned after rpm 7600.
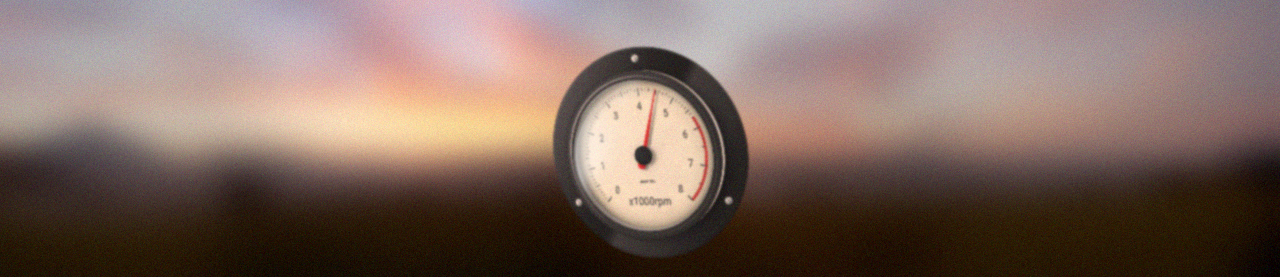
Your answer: rpm 4500
